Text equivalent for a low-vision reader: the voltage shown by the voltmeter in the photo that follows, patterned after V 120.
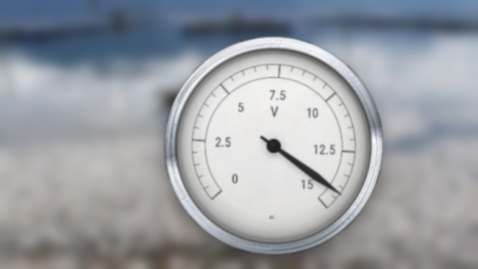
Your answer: V 14.25
